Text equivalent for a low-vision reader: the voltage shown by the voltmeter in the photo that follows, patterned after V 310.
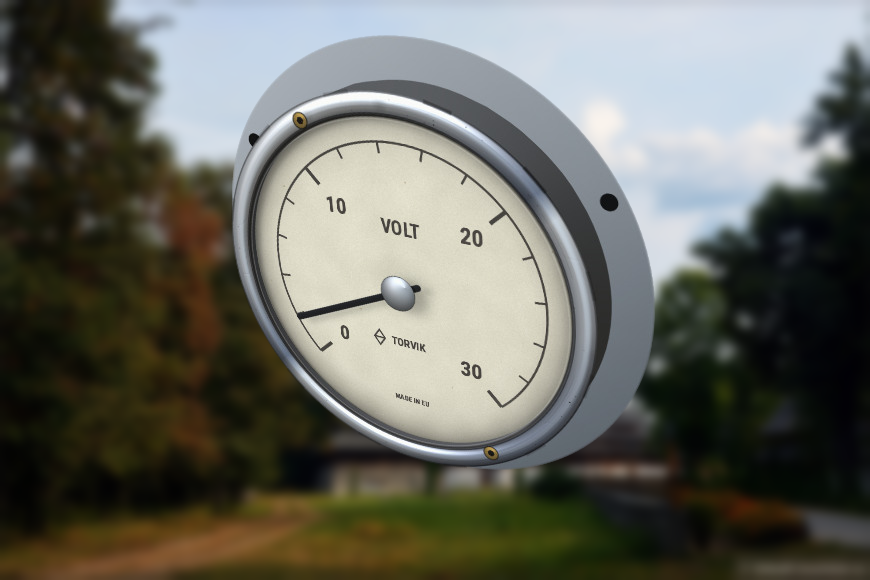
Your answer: V 2
